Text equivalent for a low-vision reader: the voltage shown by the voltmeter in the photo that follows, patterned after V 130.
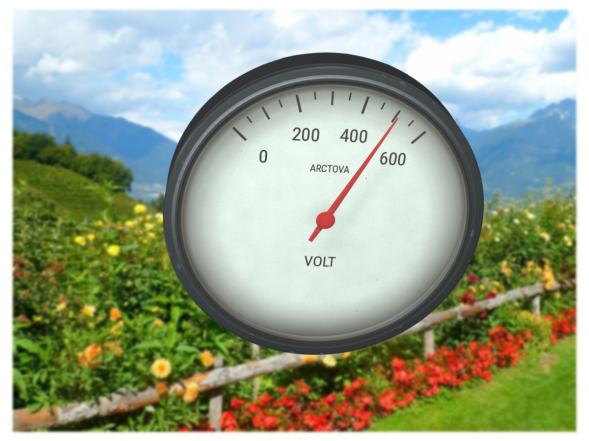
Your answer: V 500
